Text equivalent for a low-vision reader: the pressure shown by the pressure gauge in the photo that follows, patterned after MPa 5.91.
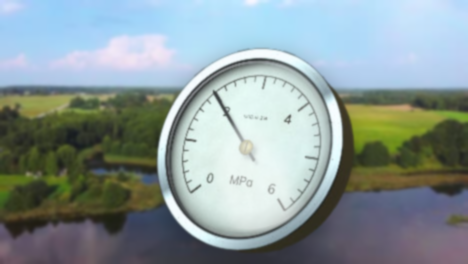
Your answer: MPa 2
